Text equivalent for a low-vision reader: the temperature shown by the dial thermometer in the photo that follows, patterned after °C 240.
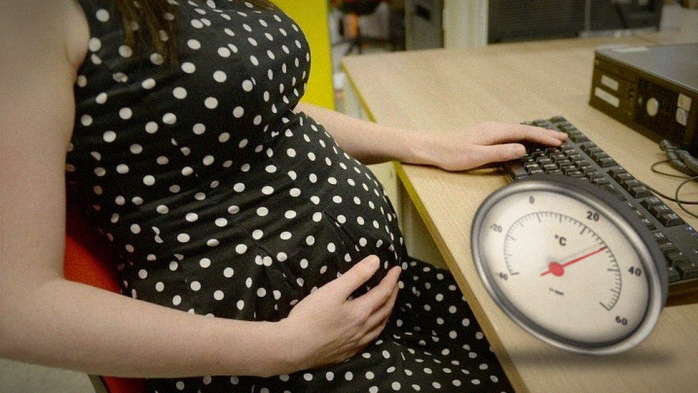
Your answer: °C 30
